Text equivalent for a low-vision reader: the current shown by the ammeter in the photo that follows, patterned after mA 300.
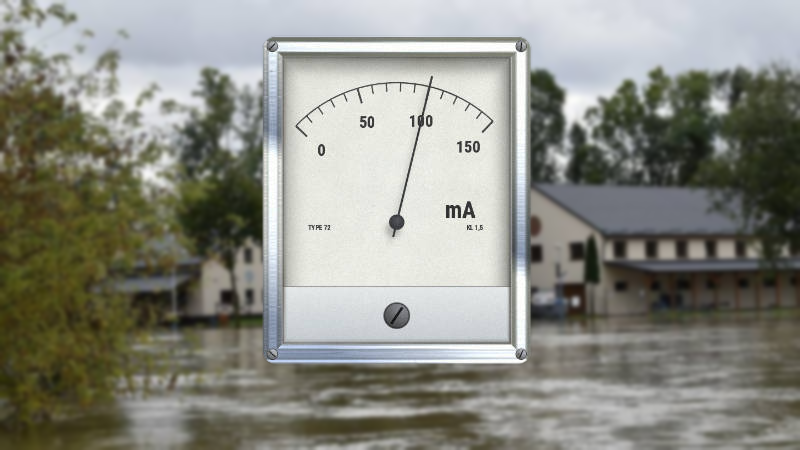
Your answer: mA 100
